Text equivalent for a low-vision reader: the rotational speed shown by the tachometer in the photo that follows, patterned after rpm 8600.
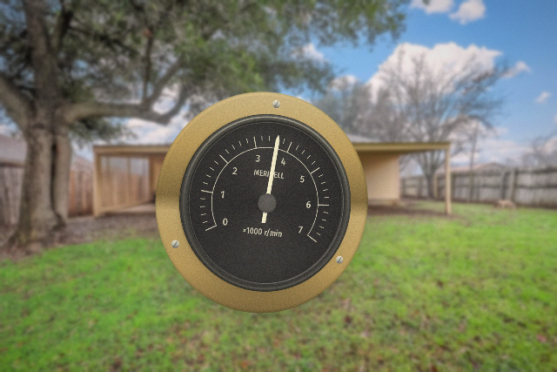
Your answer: rpm 3600
